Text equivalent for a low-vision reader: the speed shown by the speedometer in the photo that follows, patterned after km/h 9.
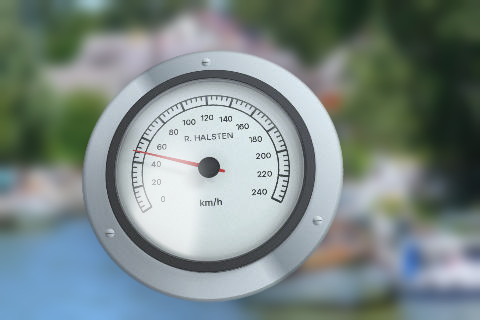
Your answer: km/h 48
